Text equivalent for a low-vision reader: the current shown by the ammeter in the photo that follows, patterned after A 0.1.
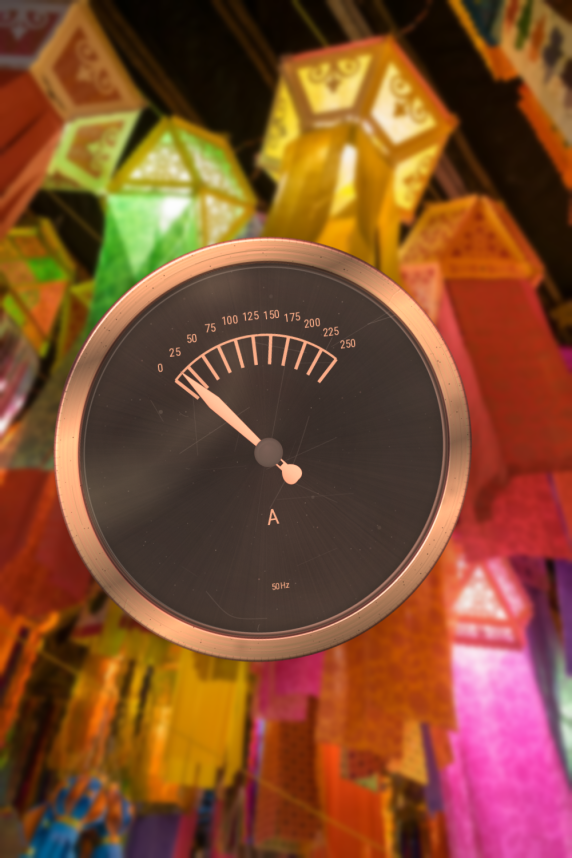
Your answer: A 12.5
